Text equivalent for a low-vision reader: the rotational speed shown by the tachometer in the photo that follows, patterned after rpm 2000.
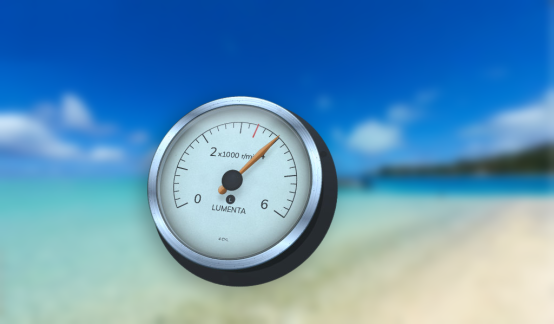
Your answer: rpm 4000
